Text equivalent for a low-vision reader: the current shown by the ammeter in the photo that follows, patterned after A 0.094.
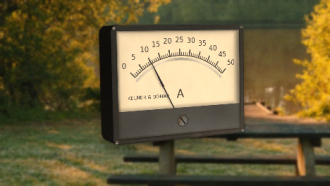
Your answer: A 10
